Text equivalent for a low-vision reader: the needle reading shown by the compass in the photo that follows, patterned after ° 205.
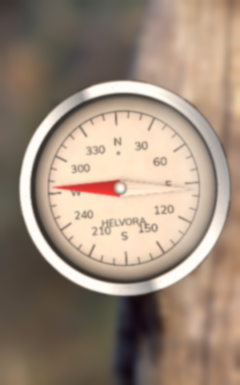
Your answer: ° 275
